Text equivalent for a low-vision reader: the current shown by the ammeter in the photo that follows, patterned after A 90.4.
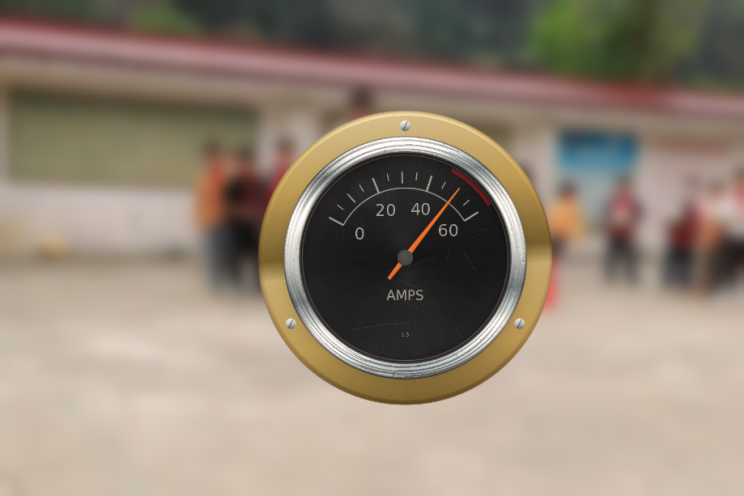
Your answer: A 50
